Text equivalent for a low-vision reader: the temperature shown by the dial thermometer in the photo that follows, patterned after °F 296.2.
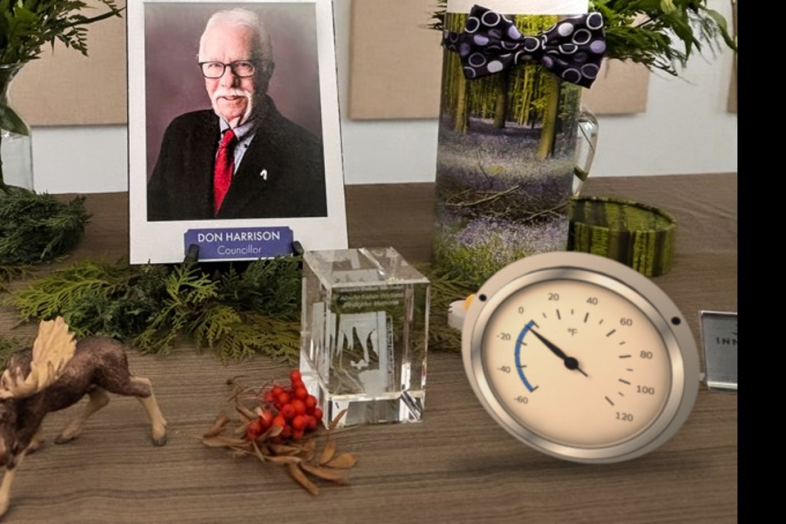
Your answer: °F -5
